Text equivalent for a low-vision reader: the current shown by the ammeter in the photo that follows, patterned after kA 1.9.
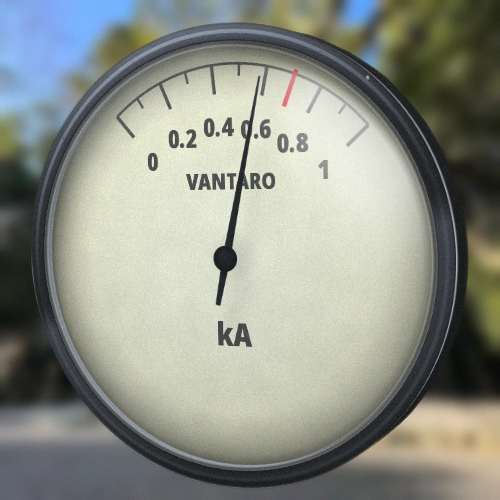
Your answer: kA 0.6
